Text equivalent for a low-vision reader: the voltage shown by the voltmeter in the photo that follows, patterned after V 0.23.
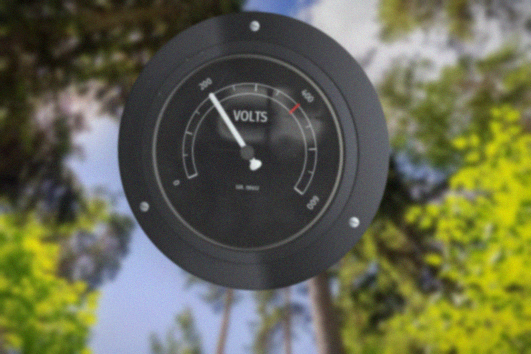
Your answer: V 200
